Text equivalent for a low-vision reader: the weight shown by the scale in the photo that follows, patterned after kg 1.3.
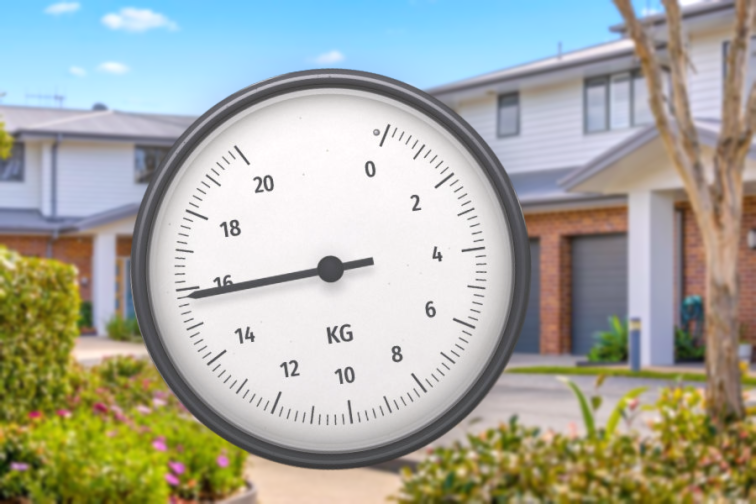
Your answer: kg 15.8
